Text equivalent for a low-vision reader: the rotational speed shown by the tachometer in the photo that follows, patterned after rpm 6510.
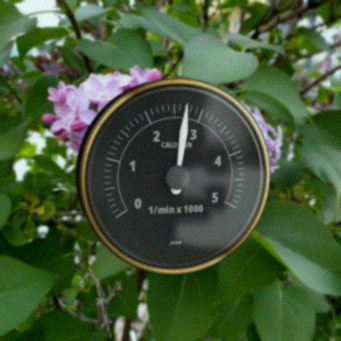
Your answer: rpm 2700
